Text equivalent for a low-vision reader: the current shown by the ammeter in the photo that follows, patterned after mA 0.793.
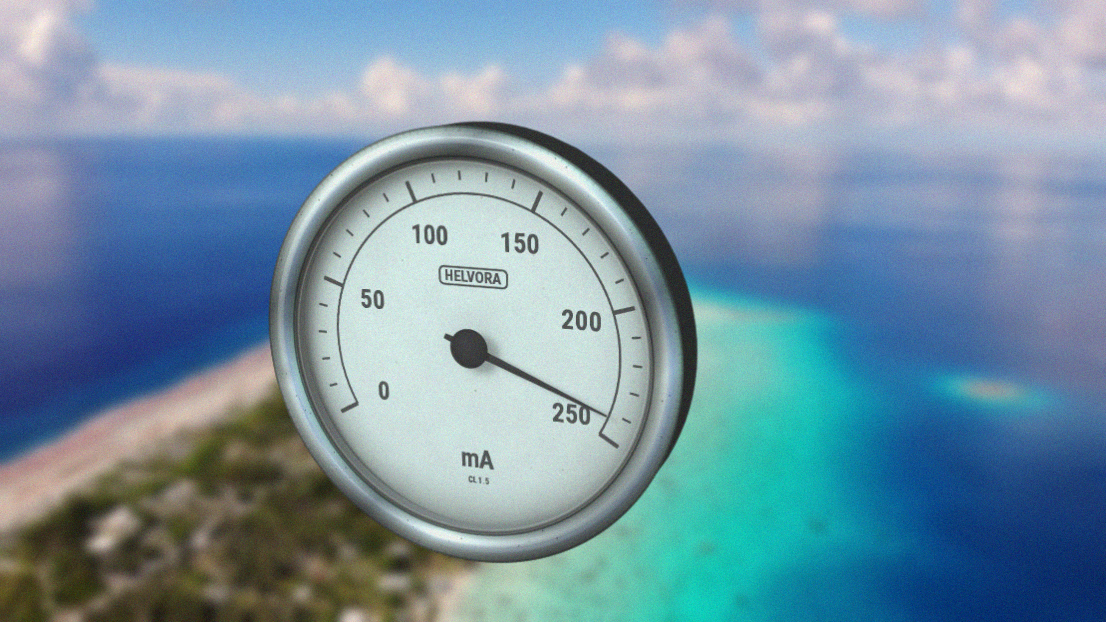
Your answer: mA 240
